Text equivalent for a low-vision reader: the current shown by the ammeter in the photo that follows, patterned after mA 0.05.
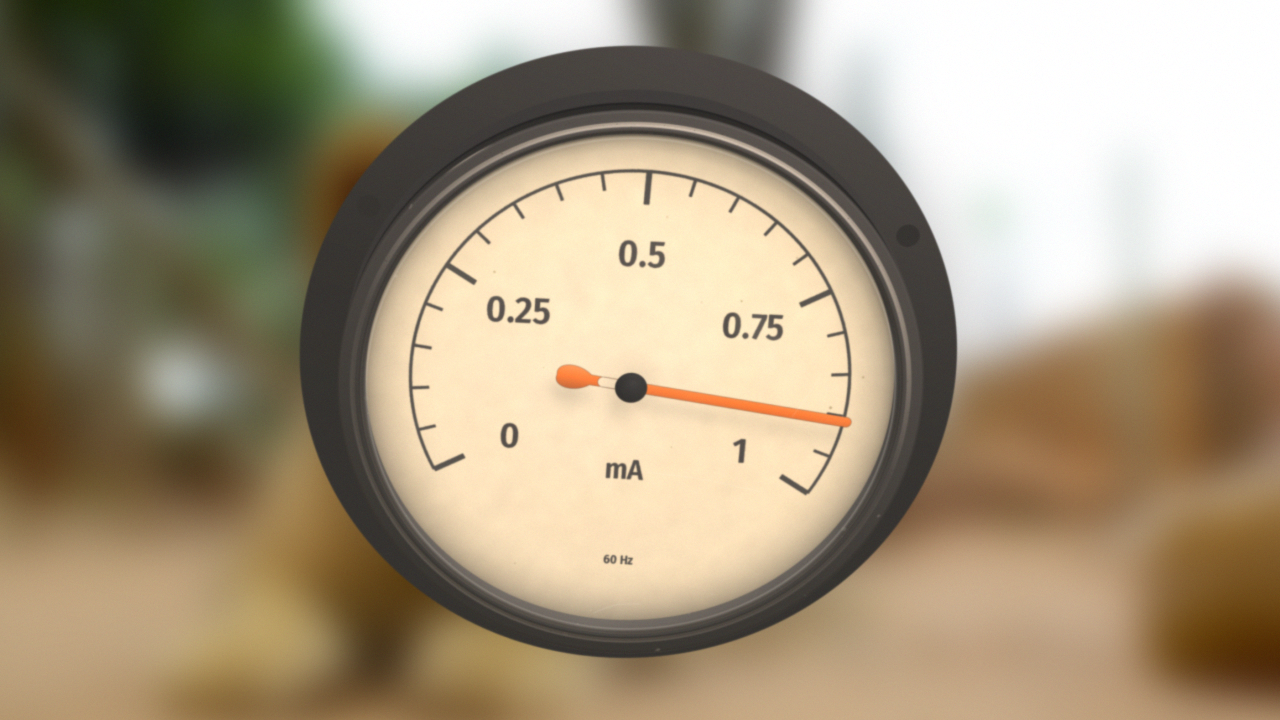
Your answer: mA 0.9
